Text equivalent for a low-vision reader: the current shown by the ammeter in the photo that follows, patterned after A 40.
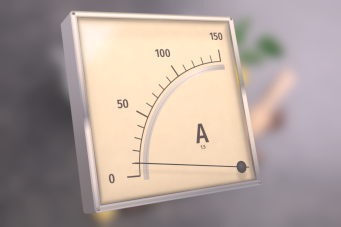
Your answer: A 10
